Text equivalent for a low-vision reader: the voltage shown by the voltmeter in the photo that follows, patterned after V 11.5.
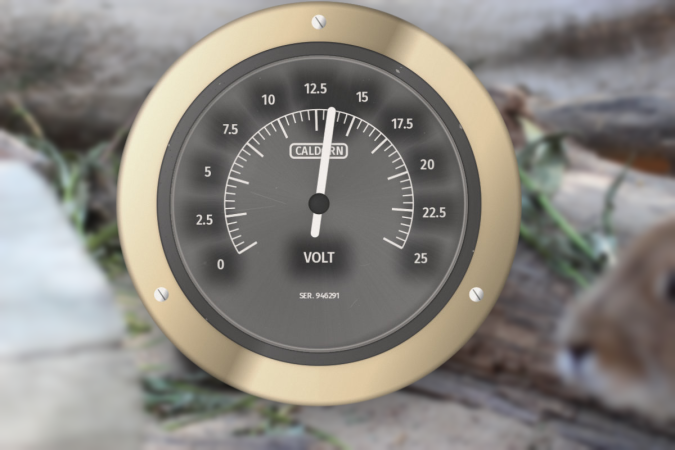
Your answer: V 13.5
